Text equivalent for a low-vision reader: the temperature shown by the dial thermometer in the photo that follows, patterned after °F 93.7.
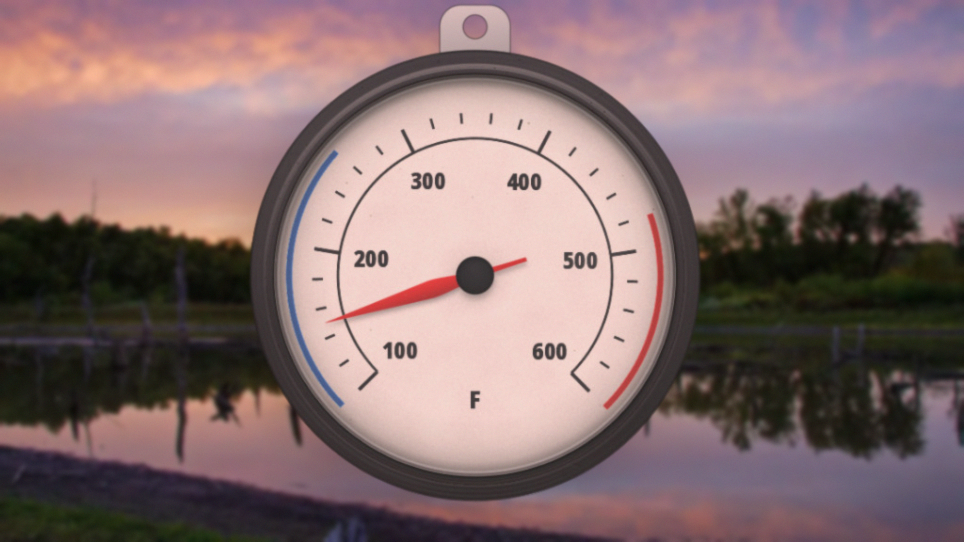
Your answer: °F 150
